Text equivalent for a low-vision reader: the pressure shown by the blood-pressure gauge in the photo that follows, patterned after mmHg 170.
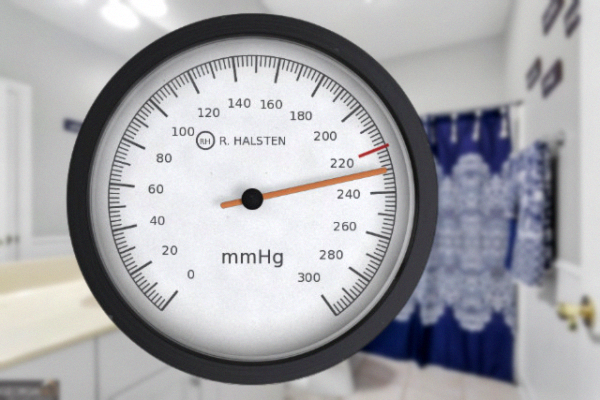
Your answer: mmHg 230
